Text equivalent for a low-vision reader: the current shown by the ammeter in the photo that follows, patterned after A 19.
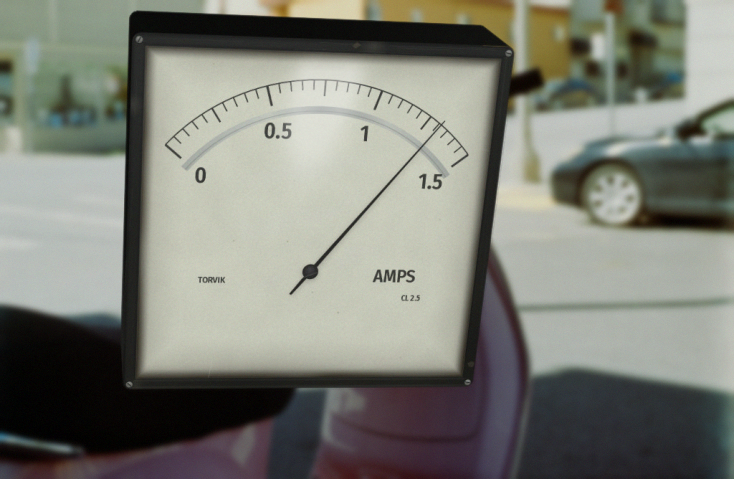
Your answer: A 1.3
